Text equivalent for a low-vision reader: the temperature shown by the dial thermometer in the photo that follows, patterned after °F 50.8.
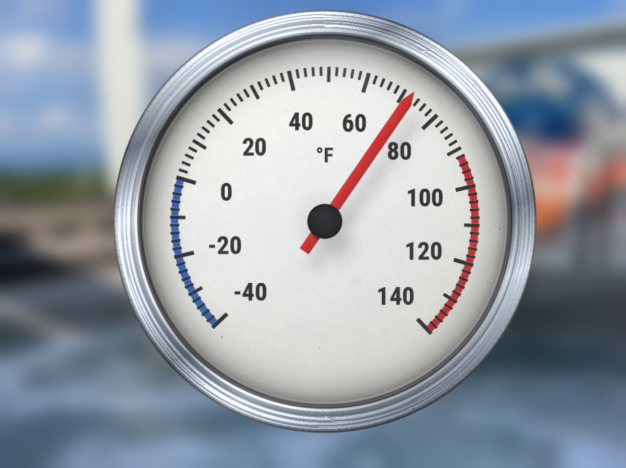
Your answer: °F 72
